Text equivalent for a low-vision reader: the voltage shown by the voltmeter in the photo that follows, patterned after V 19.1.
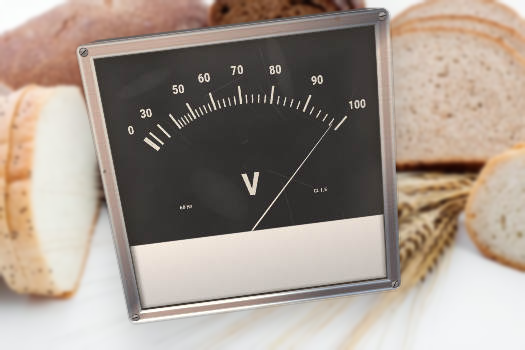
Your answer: V 98
